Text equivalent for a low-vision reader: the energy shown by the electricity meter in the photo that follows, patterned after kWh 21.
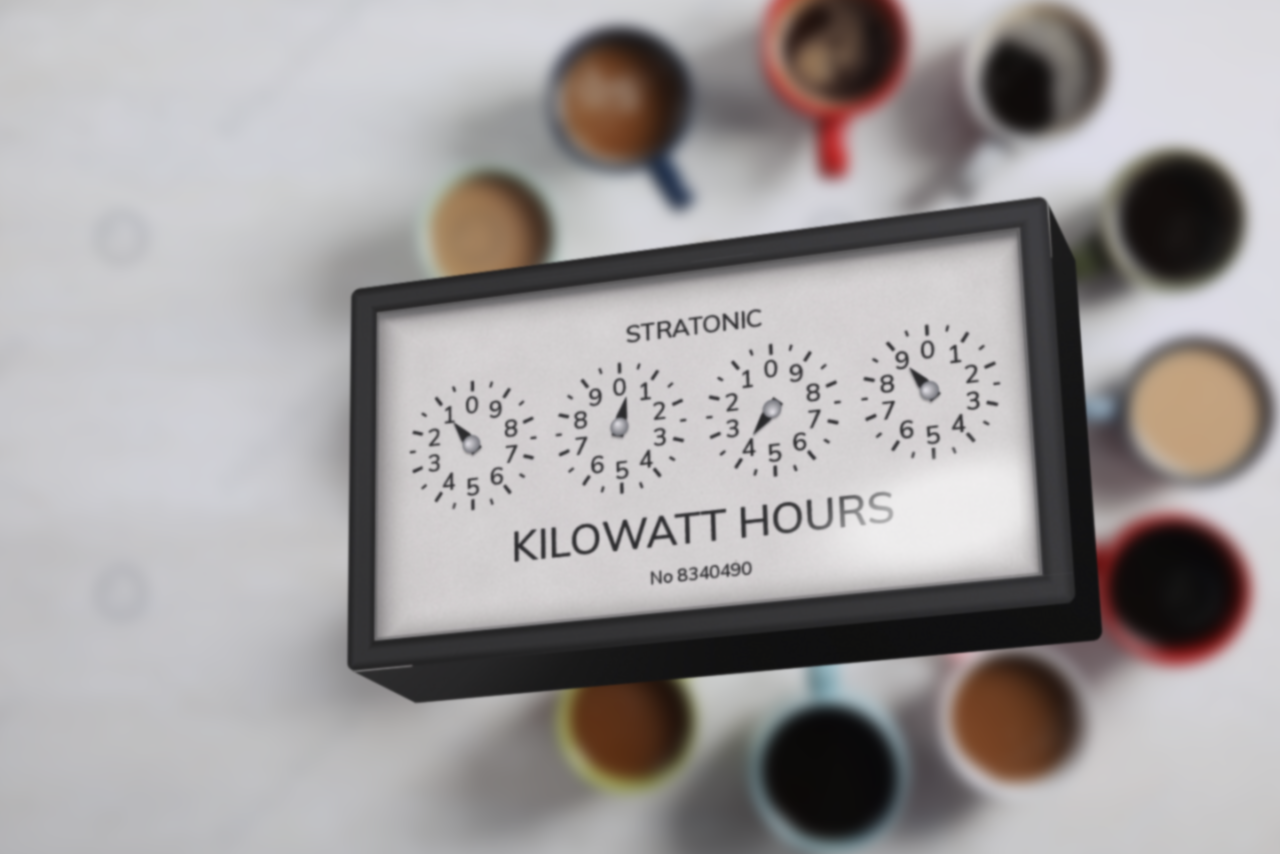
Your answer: kWh 1039
